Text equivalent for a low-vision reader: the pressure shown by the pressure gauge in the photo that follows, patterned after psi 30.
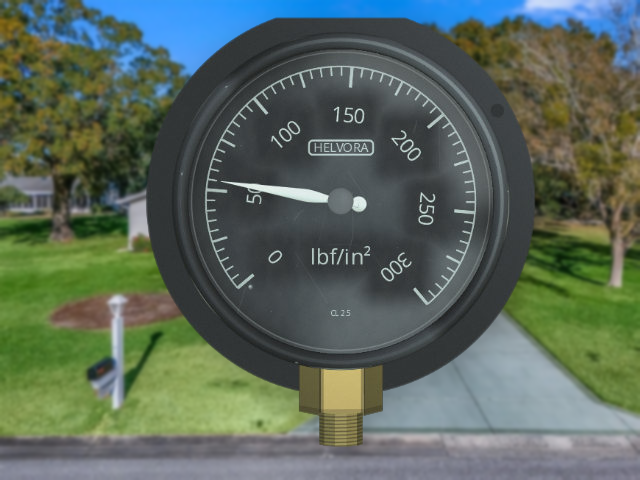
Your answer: psi 55
